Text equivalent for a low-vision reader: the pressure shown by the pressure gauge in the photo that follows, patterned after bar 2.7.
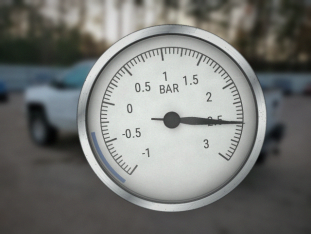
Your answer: bar 2.5
